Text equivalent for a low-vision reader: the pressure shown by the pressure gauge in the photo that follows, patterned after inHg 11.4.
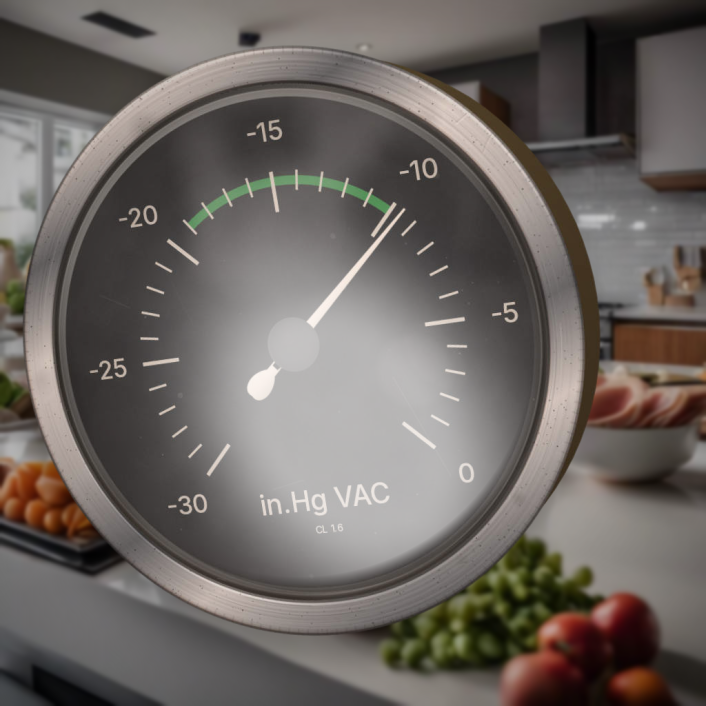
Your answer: inHg -9.5
